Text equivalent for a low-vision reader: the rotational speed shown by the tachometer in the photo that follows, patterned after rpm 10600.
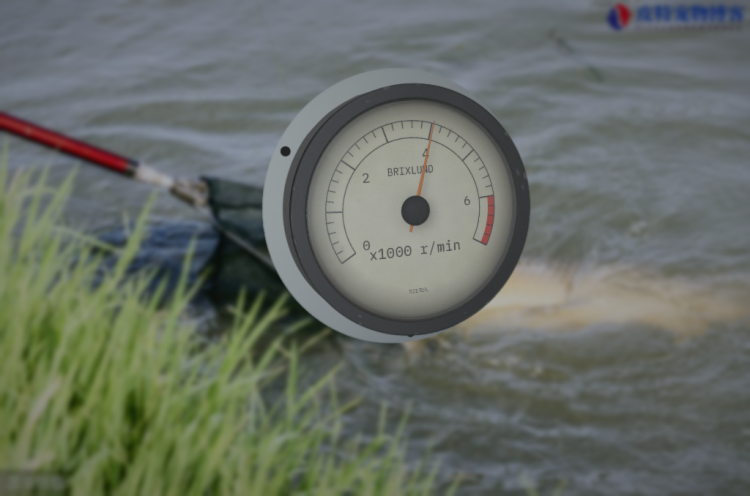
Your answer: rpm 4000
